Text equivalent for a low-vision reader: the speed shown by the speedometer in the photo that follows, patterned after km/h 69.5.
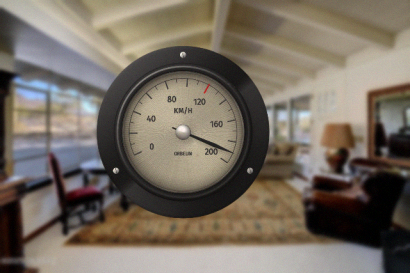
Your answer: km/h 190
